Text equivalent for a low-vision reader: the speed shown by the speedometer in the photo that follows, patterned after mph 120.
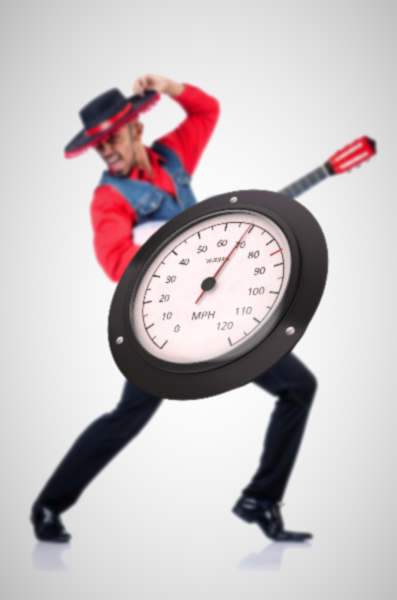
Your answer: mph 70
